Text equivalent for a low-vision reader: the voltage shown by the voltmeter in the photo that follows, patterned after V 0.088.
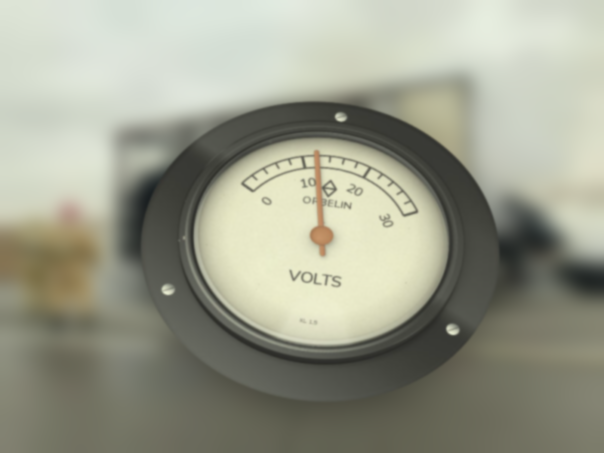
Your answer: V 12
